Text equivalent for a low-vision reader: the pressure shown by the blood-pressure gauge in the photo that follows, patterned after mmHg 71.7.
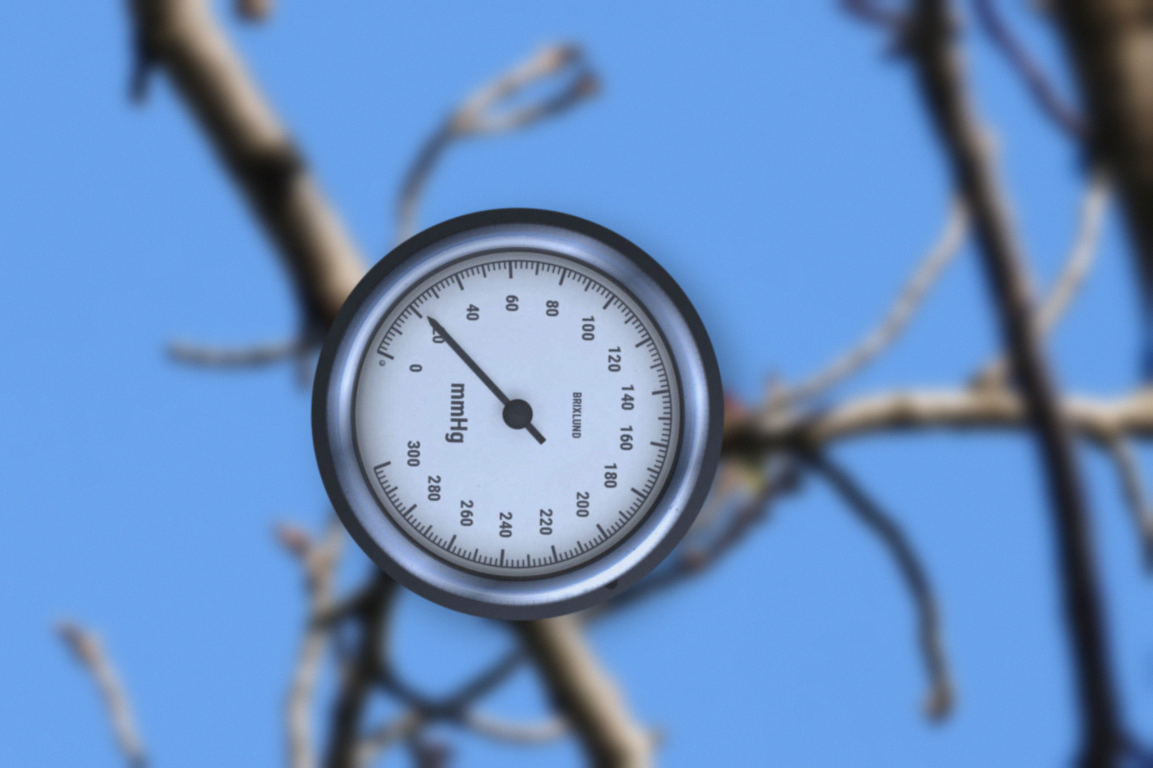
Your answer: mmHg 22
